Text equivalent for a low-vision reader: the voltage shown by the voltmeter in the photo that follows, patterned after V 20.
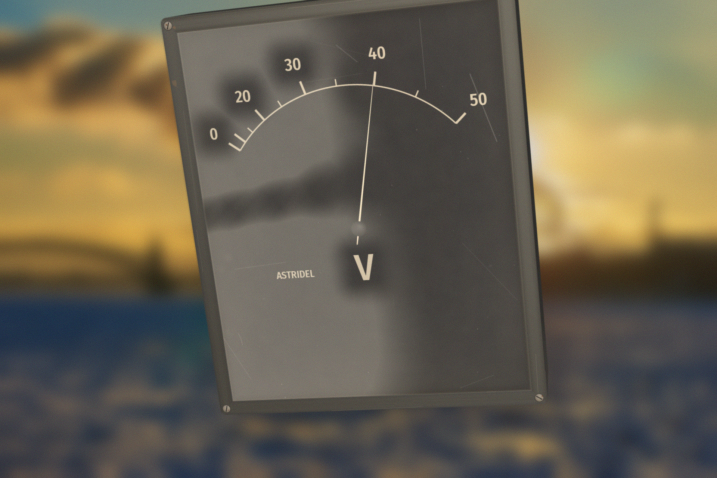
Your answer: V 40
